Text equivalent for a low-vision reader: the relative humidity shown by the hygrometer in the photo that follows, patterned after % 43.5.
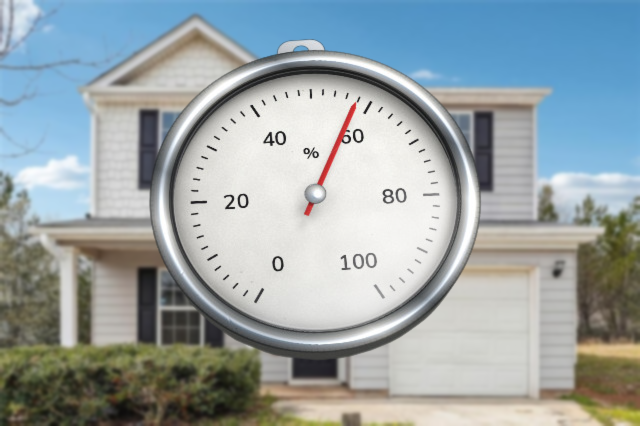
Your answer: % 58
